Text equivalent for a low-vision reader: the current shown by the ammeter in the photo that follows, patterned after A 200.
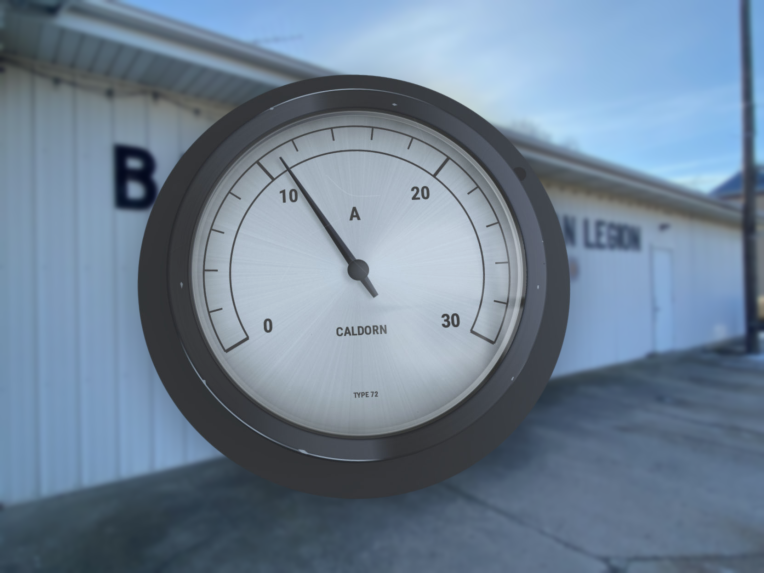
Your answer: A 11
